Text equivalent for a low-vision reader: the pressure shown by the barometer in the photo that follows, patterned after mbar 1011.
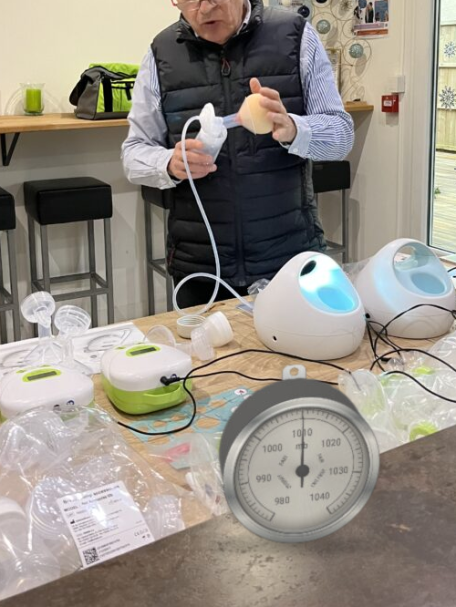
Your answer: mbar 1010
